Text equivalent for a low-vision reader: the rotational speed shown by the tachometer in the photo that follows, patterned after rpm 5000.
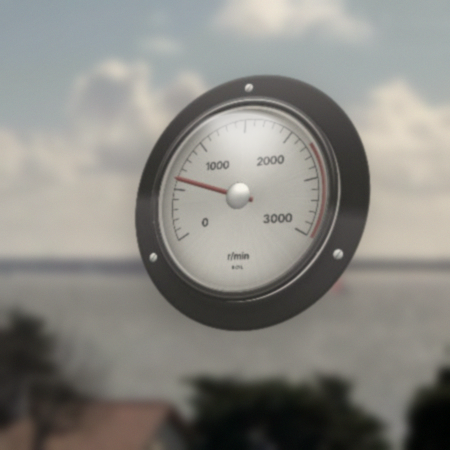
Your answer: rpm 600
